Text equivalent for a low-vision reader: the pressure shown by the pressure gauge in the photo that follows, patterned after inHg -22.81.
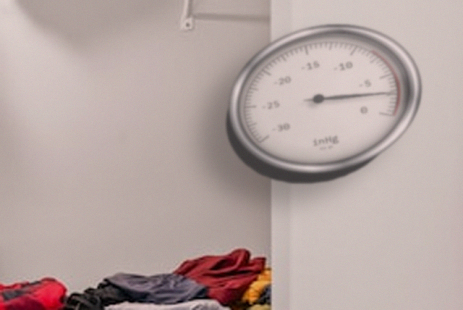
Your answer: inHg -2.5
